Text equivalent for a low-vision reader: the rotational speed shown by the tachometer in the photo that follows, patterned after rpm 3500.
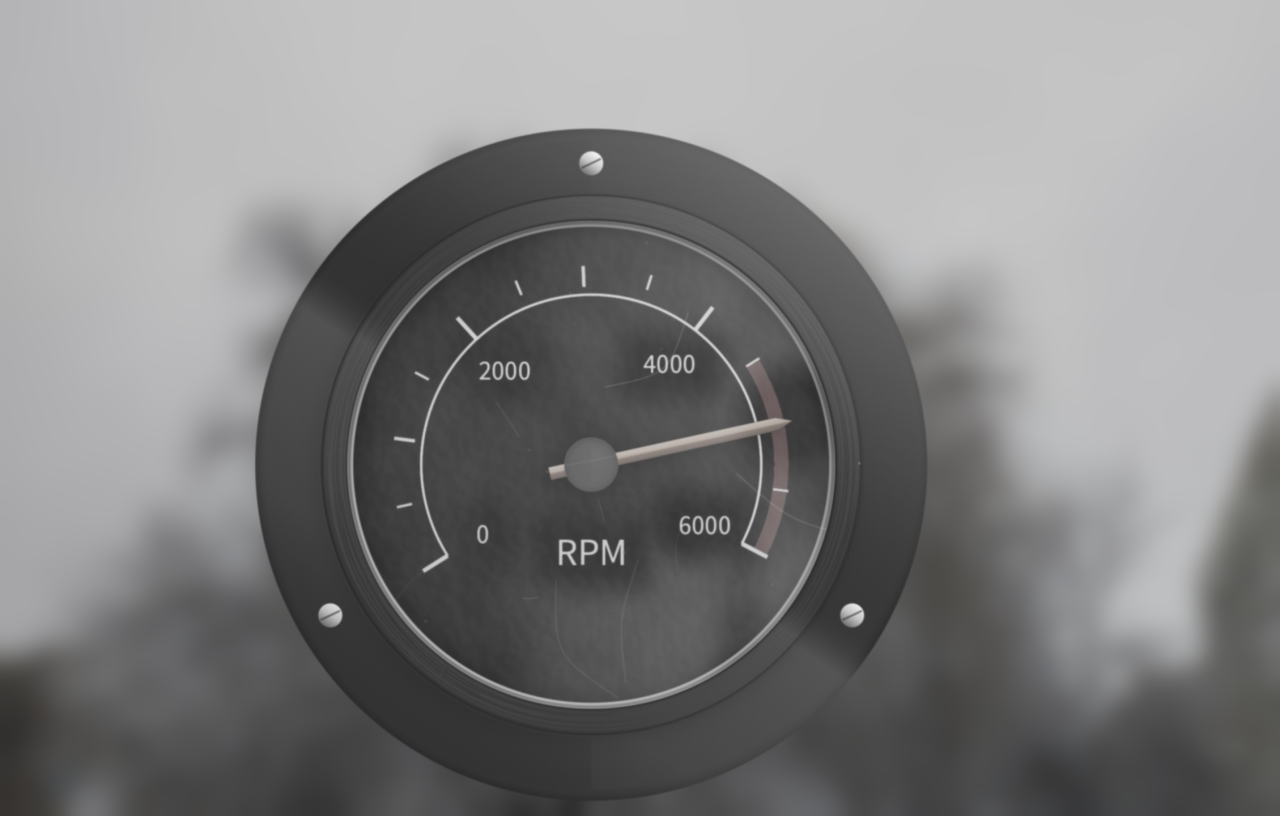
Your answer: rpm 5000
